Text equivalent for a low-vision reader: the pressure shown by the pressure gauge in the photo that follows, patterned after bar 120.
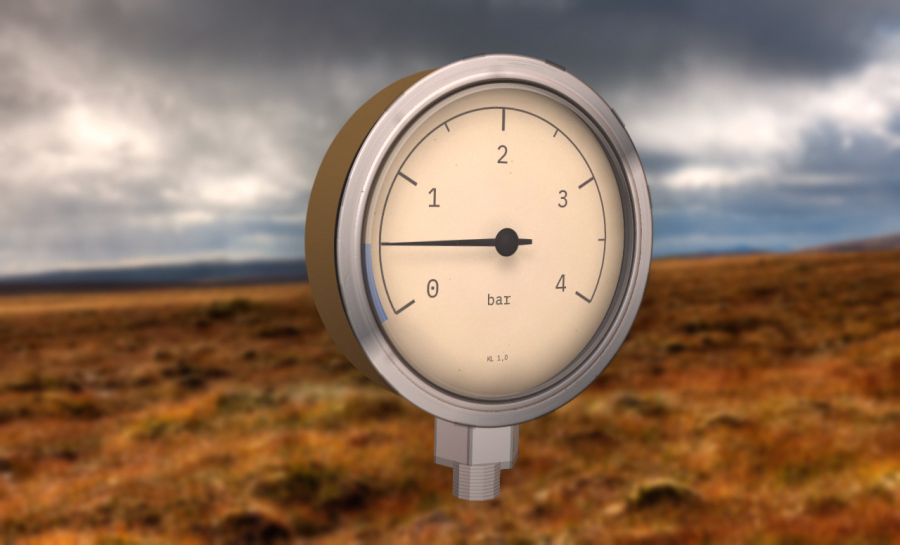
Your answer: bar 0.5
